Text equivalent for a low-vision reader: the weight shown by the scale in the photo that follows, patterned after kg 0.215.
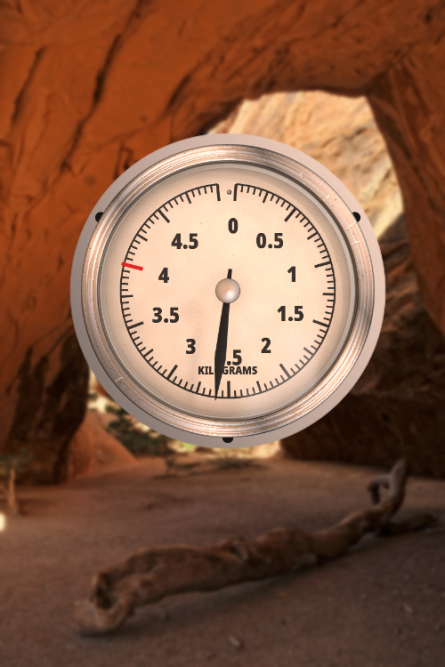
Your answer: kg 2.6
